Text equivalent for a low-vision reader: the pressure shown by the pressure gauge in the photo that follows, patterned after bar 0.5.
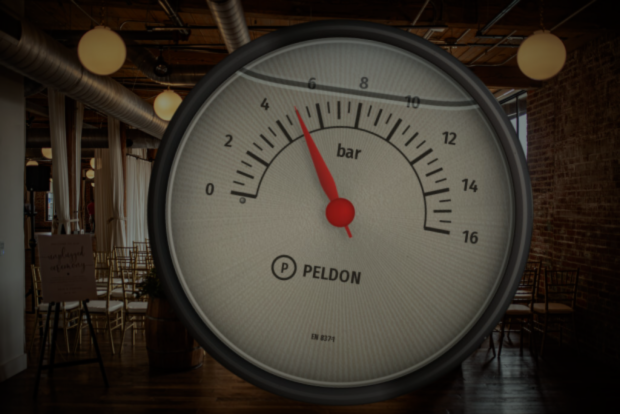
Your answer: bar 5
